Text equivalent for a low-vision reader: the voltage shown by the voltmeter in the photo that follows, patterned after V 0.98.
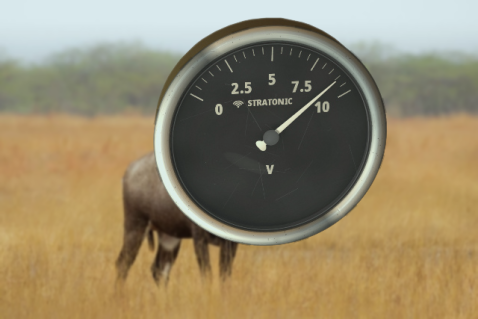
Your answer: V 9
